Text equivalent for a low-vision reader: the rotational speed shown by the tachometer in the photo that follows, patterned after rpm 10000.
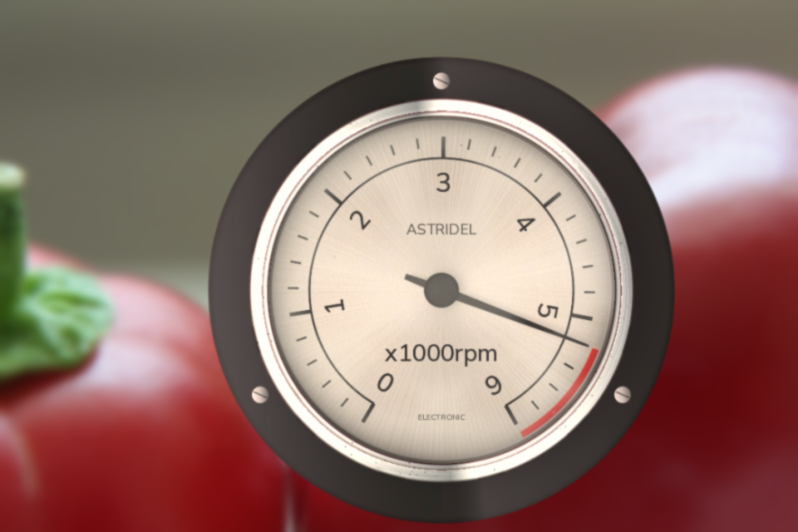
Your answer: rpm 5200
